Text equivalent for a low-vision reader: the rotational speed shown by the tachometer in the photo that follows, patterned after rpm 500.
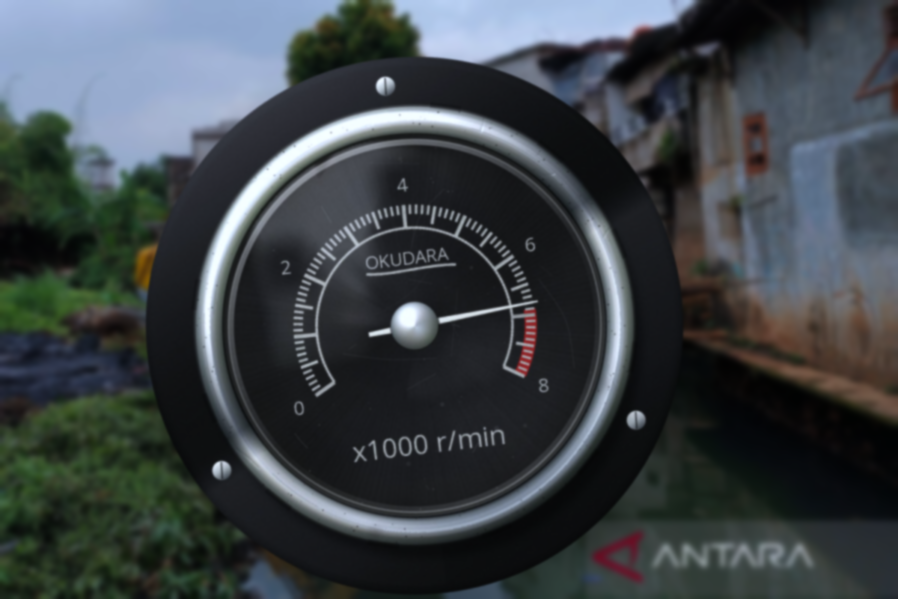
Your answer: rpm 6800
